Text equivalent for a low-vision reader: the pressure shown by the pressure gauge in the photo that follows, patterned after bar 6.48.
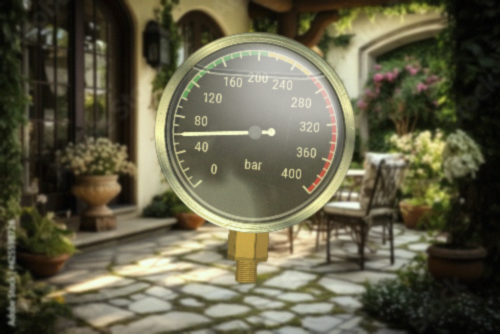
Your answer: bar 60
